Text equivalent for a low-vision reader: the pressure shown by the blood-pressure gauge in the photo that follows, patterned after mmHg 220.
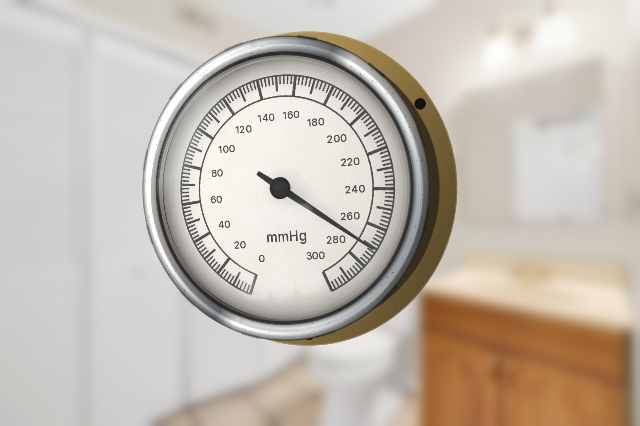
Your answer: mmHg 270
